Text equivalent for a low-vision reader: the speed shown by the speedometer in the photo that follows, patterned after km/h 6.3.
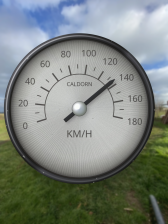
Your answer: km/h 135
